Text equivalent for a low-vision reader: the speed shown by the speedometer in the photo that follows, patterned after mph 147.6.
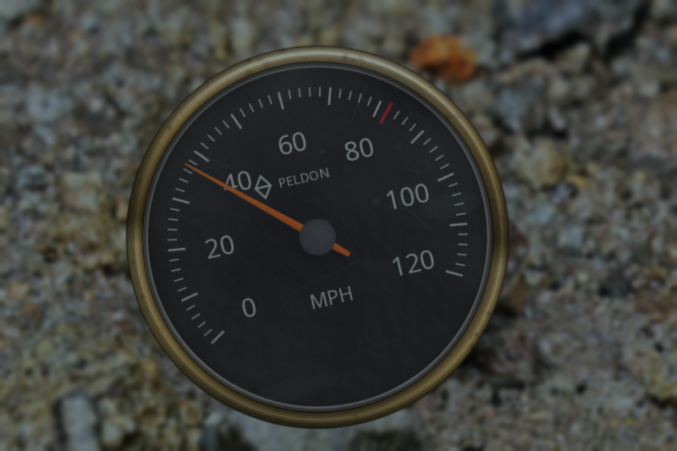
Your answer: mph 37
